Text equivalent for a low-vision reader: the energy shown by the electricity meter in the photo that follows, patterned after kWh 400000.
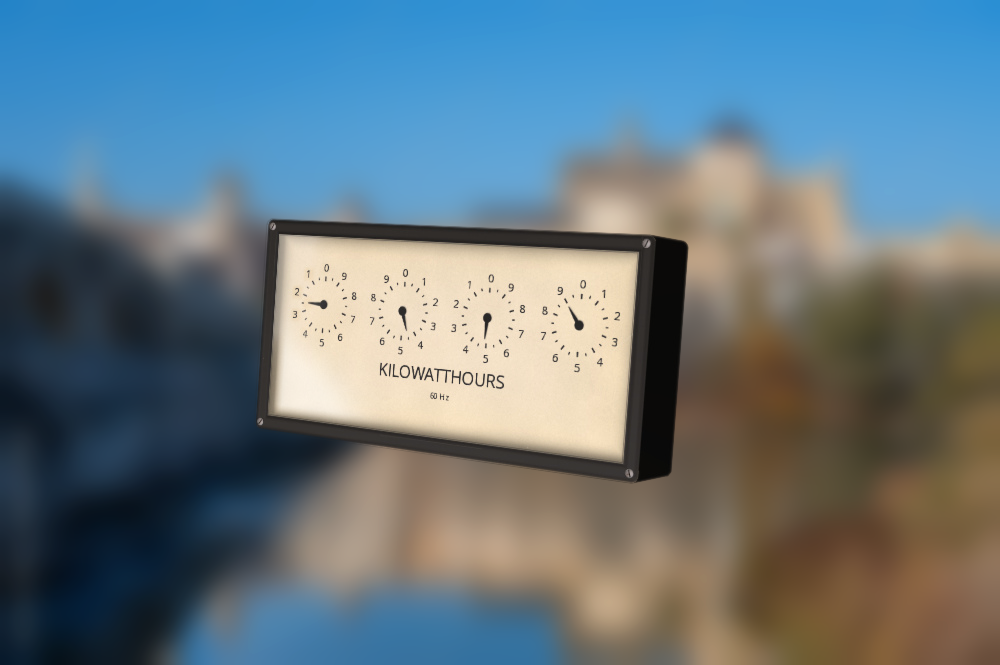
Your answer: kWh 2449
